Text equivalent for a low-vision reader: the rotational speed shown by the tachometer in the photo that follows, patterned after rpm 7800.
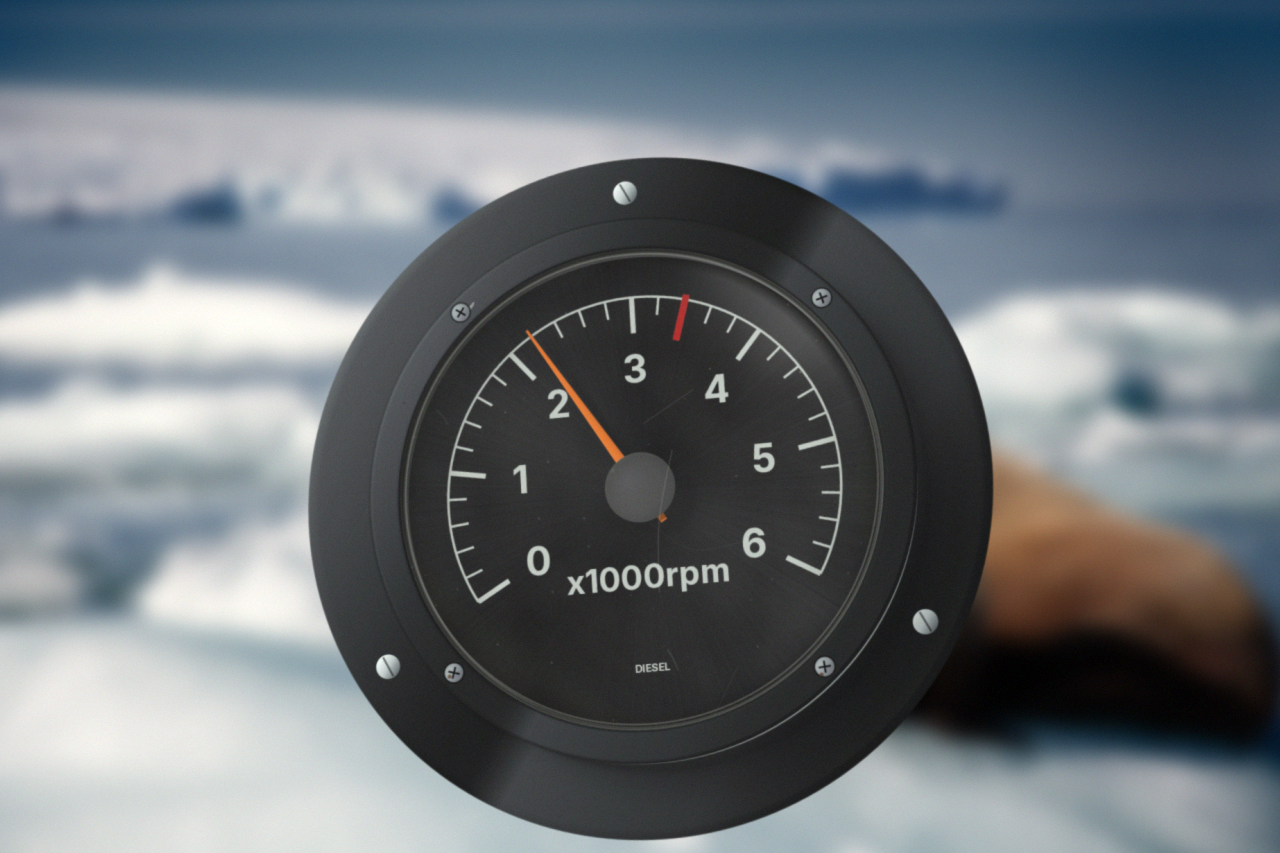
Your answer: rpm 2200
